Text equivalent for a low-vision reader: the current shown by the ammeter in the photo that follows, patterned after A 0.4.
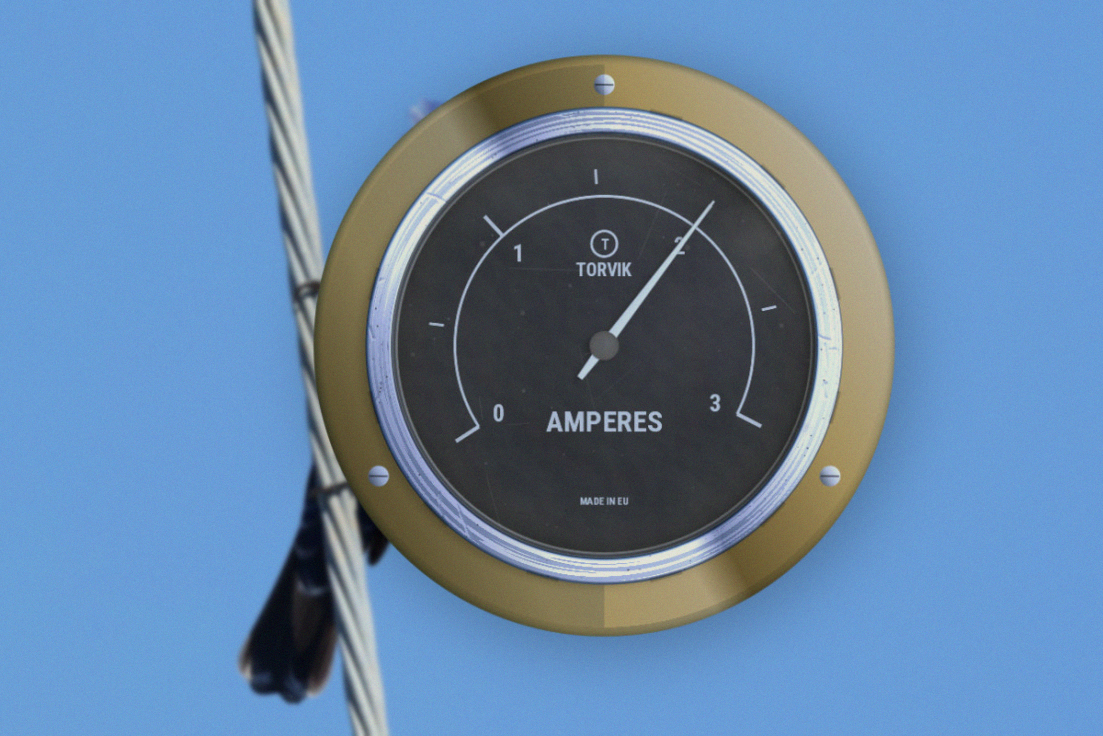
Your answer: A 2
